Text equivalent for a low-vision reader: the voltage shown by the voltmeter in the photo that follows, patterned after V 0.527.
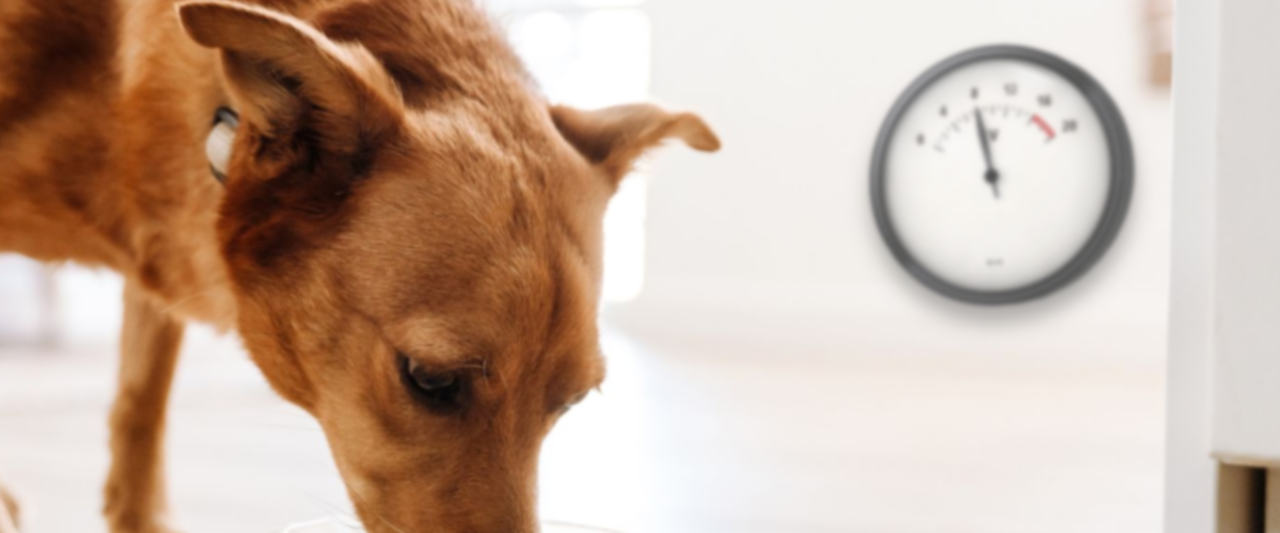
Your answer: V 8
